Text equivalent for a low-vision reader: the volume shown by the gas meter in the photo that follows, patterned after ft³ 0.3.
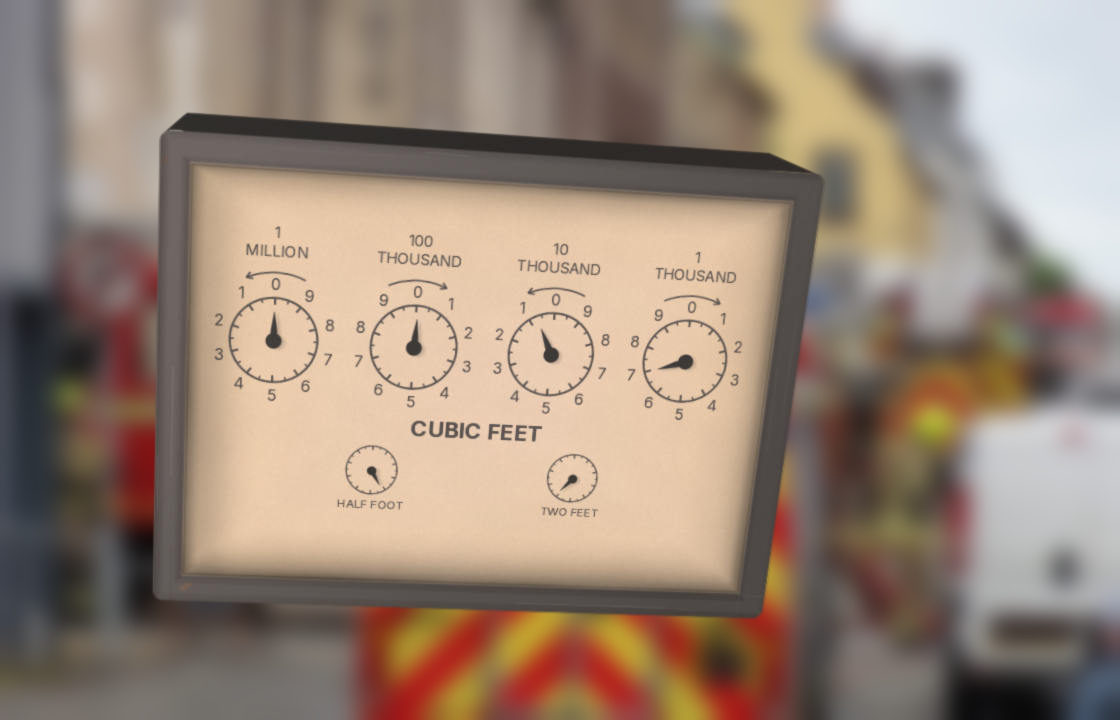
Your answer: ft³ 700
